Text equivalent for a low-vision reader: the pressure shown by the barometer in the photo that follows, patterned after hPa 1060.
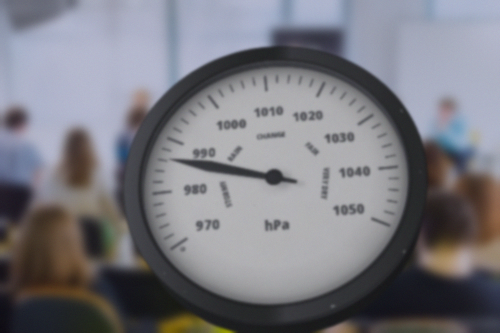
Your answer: hPa 986
